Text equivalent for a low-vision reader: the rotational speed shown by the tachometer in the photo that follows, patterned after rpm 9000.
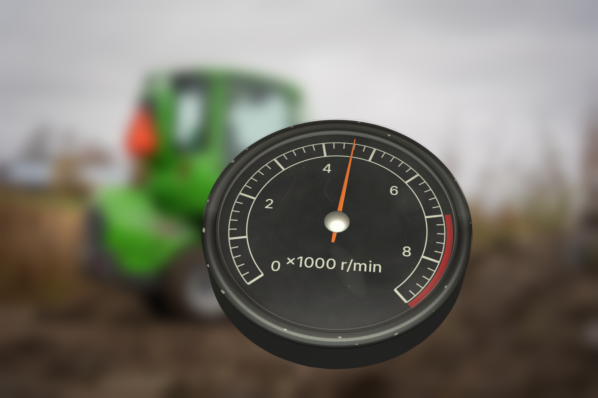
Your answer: rpm 4600
